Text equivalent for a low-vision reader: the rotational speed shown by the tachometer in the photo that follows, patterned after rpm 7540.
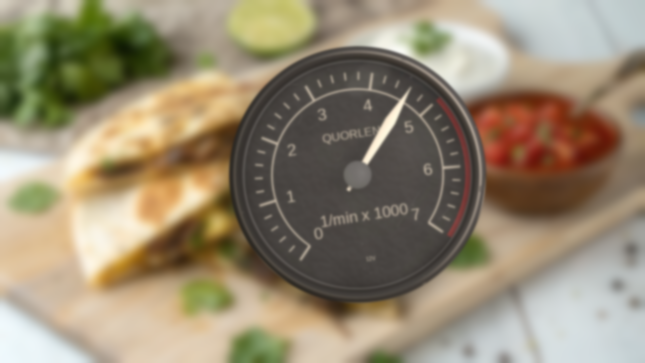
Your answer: rpm 4600
